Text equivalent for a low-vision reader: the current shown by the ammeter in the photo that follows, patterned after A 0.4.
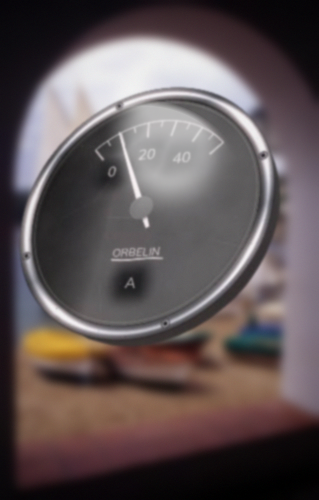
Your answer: A 10
